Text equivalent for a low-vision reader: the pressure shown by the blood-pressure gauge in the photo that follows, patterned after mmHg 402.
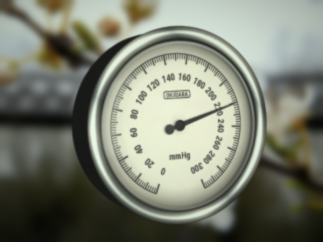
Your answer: mmHg 220
